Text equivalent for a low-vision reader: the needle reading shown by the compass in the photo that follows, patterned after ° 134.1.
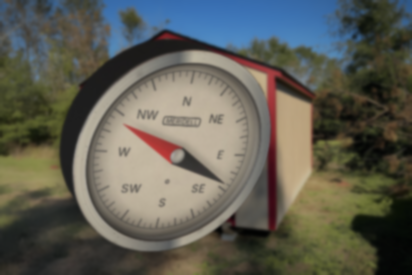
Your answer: ° 295
